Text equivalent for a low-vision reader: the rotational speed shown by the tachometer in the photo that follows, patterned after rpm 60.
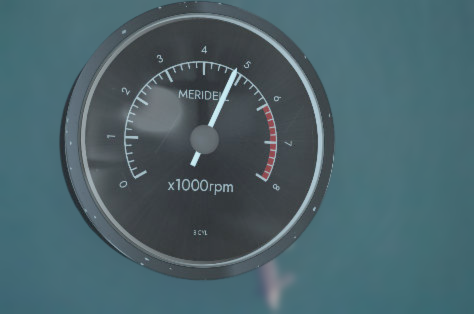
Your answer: rpm 4800
